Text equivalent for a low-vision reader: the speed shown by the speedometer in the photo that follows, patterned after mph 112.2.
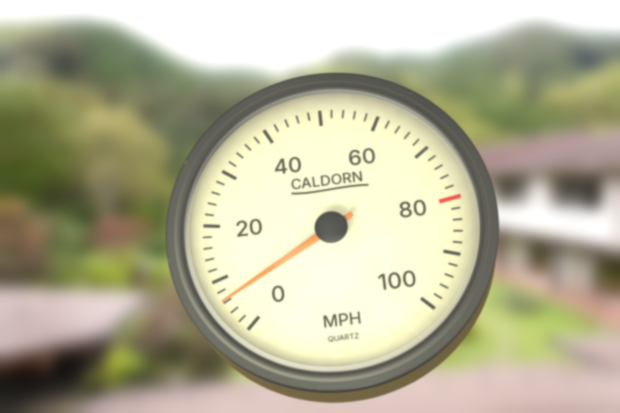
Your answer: mph 6
